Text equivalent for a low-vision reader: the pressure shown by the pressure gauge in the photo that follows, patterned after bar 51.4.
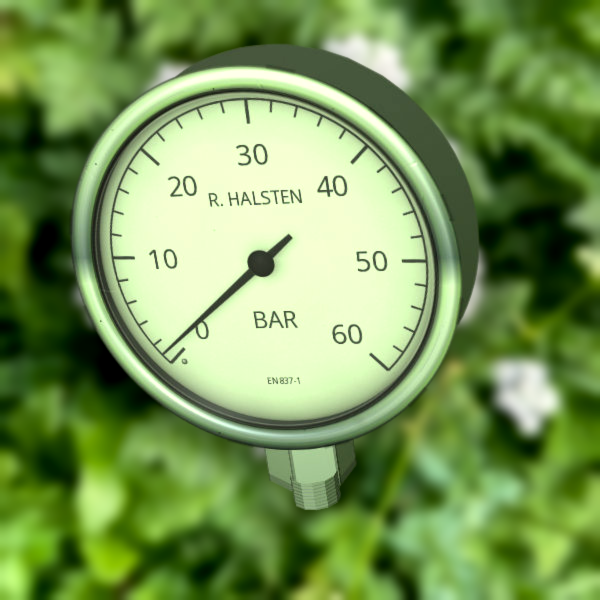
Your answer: bar 1
